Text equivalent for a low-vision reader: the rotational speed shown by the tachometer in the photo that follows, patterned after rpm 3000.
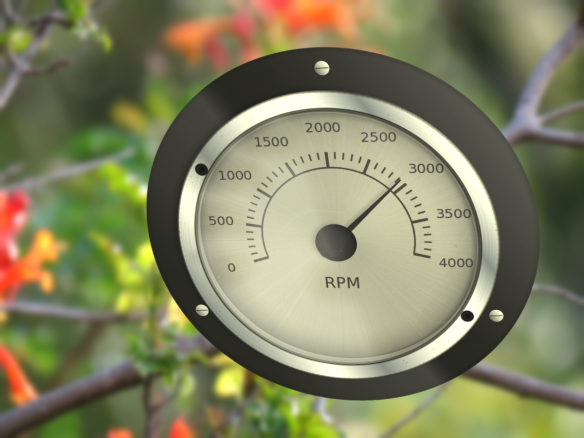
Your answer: rpm 2900
